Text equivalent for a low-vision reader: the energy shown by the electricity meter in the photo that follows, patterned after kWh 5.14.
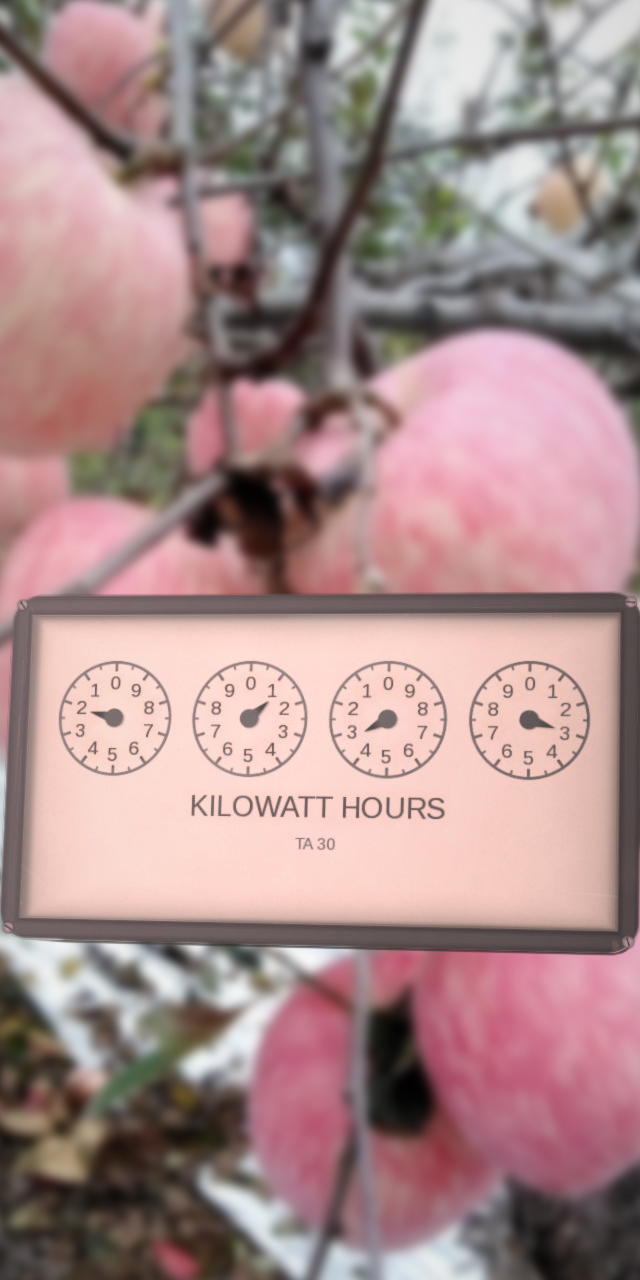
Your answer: kWh 2133
